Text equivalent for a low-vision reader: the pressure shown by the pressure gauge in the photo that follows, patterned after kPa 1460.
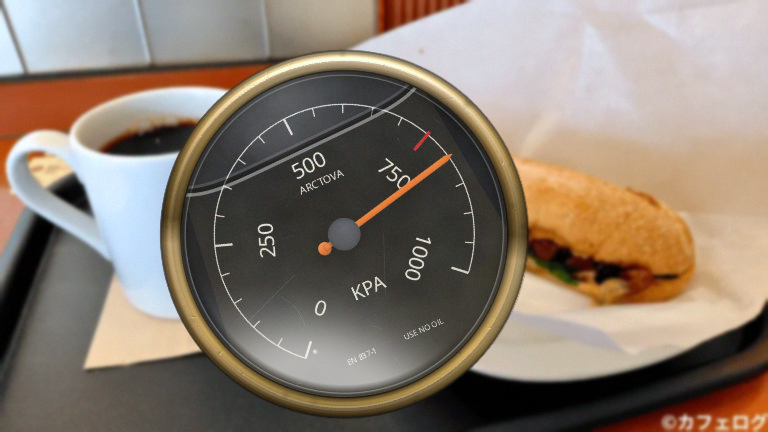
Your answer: kPa 800
